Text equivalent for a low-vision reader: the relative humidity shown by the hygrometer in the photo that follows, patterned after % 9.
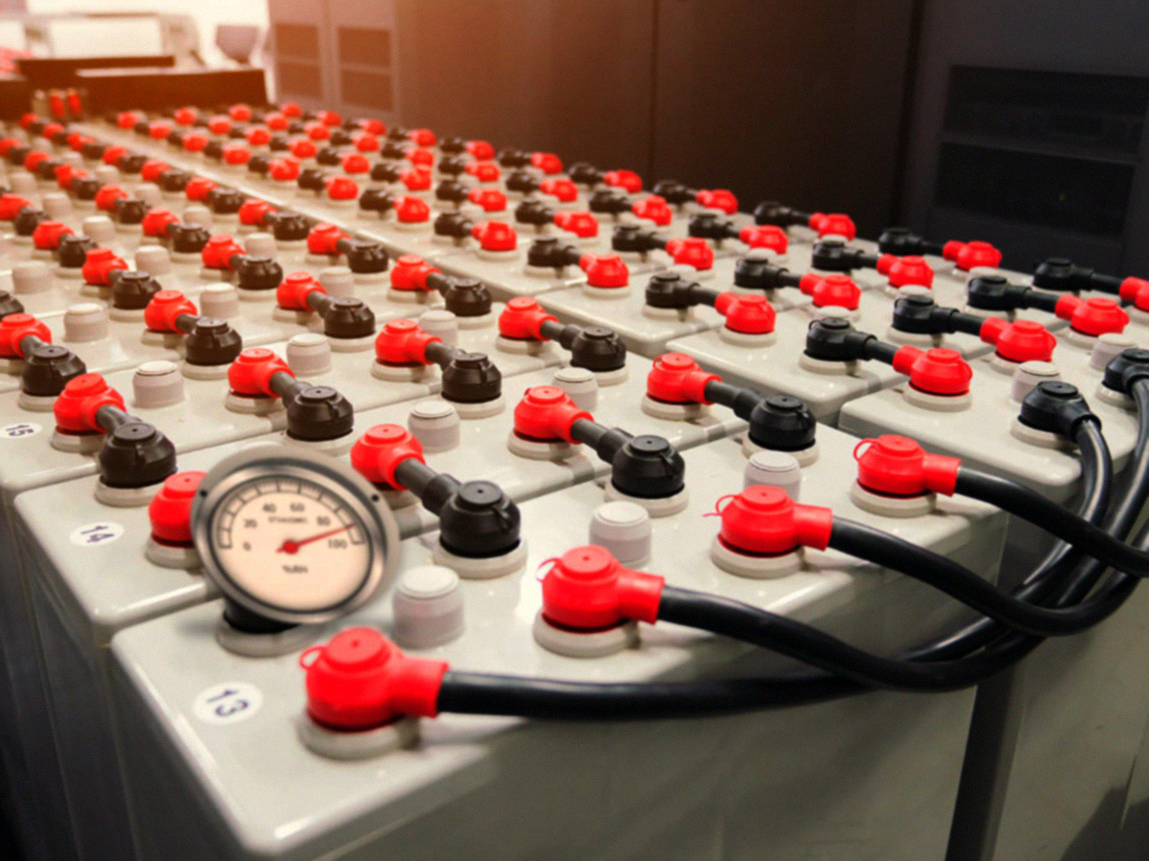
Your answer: % 90
